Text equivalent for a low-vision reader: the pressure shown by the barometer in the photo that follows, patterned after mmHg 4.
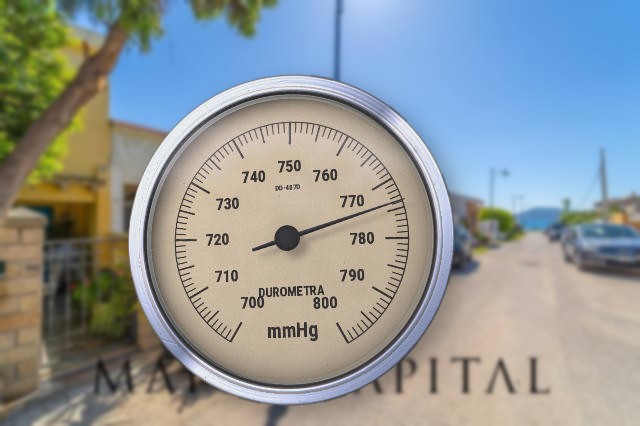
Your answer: mmHg 774
